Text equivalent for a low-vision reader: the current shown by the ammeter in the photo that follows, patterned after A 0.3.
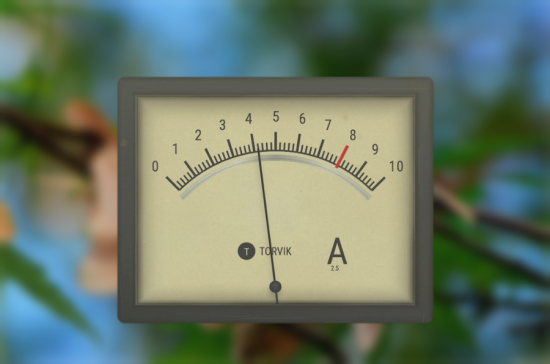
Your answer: A 4.2
